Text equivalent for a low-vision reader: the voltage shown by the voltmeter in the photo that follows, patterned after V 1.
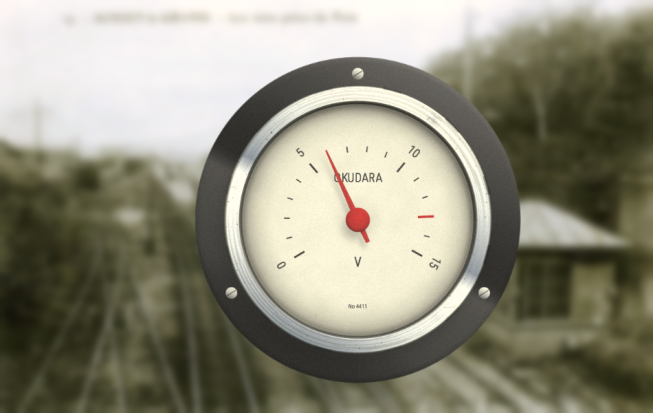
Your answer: V 6
